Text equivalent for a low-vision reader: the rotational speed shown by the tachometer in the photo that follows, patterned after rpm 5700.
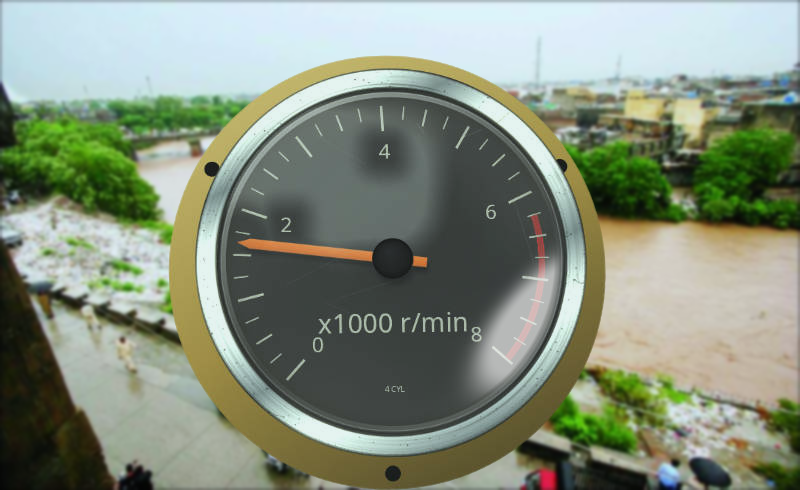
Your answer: rpm 1625
